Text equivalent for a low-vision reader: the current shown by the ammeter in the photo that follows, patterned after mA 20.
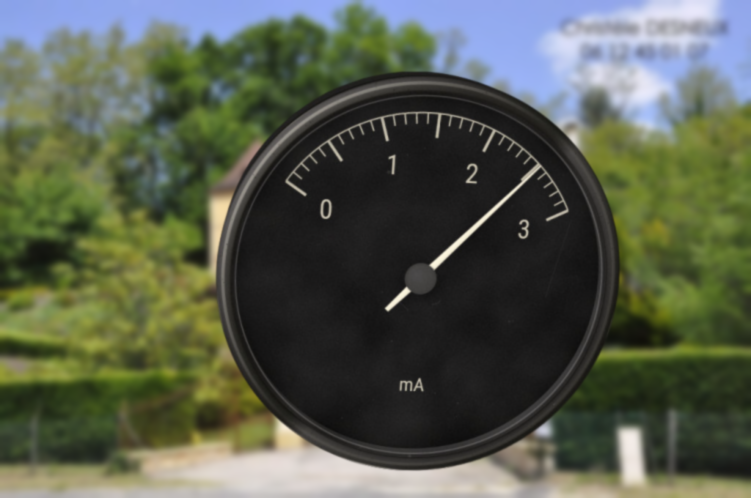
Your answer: mA 2.5
